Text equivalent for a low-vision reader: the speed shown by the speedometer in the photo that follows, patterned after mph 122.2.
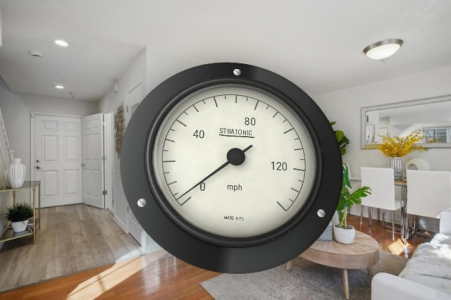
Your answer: mph 2.5
